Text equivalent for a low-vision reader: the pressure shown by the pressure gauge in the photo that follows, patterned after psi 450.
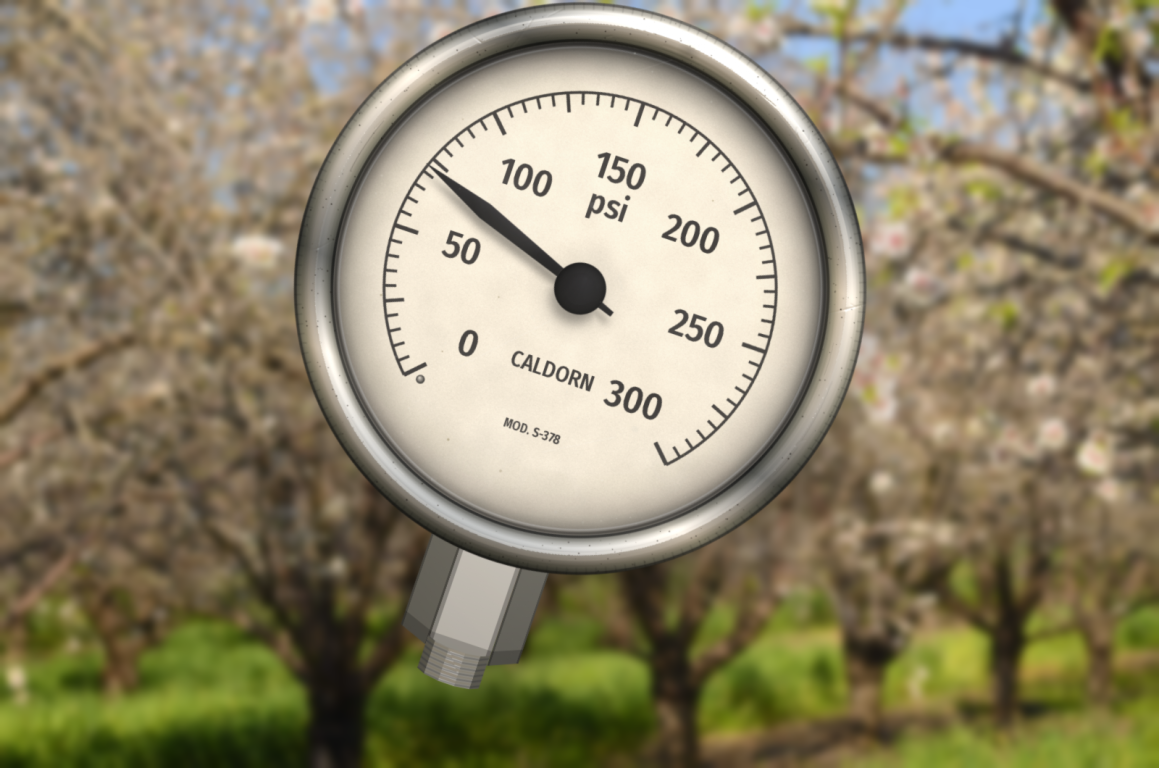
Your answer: psi 72.5
